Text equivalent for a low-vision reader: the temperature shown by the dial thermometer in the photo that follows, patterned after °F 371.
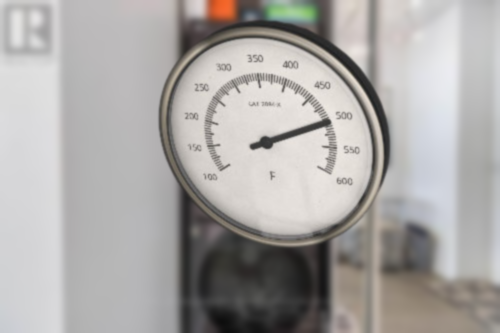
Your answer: °F 500
